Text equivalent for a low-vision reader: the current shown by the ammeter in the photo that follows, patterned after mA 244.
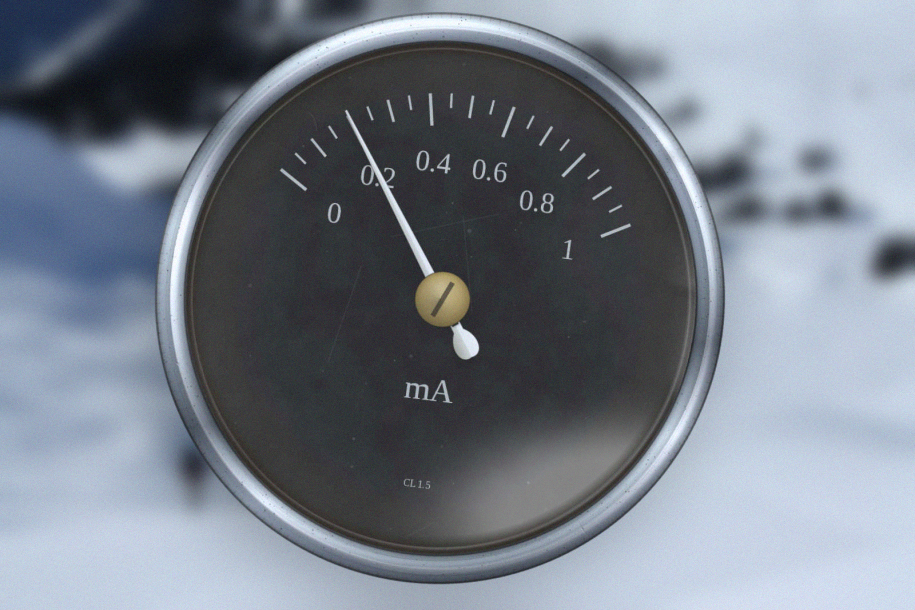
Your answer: mA 0.2
